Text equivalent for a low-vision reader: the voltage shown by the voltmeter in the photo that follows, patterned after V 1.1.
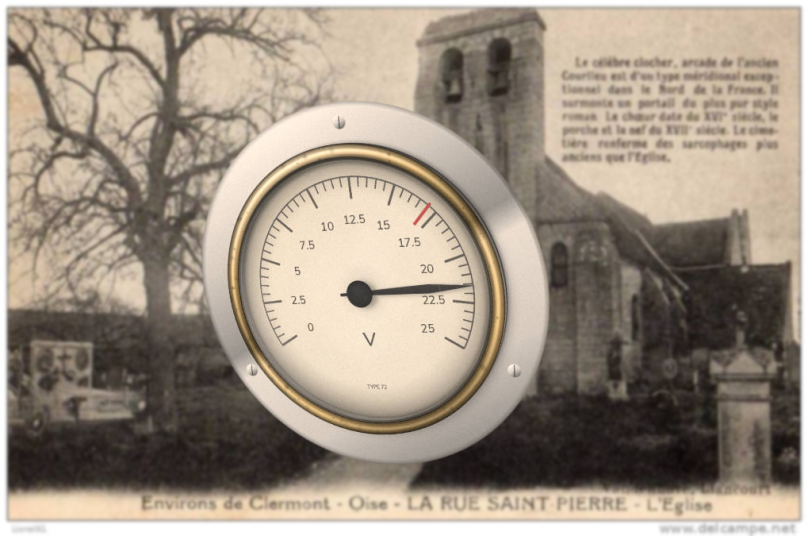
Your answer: V 21.5
